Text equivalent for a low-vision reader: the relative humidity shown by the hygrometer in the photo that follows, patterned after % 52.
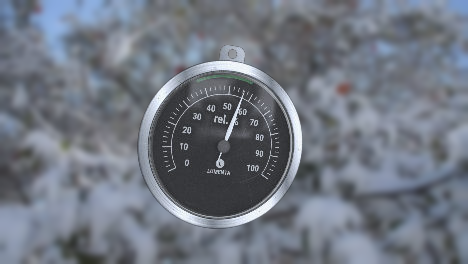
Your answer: % 56
